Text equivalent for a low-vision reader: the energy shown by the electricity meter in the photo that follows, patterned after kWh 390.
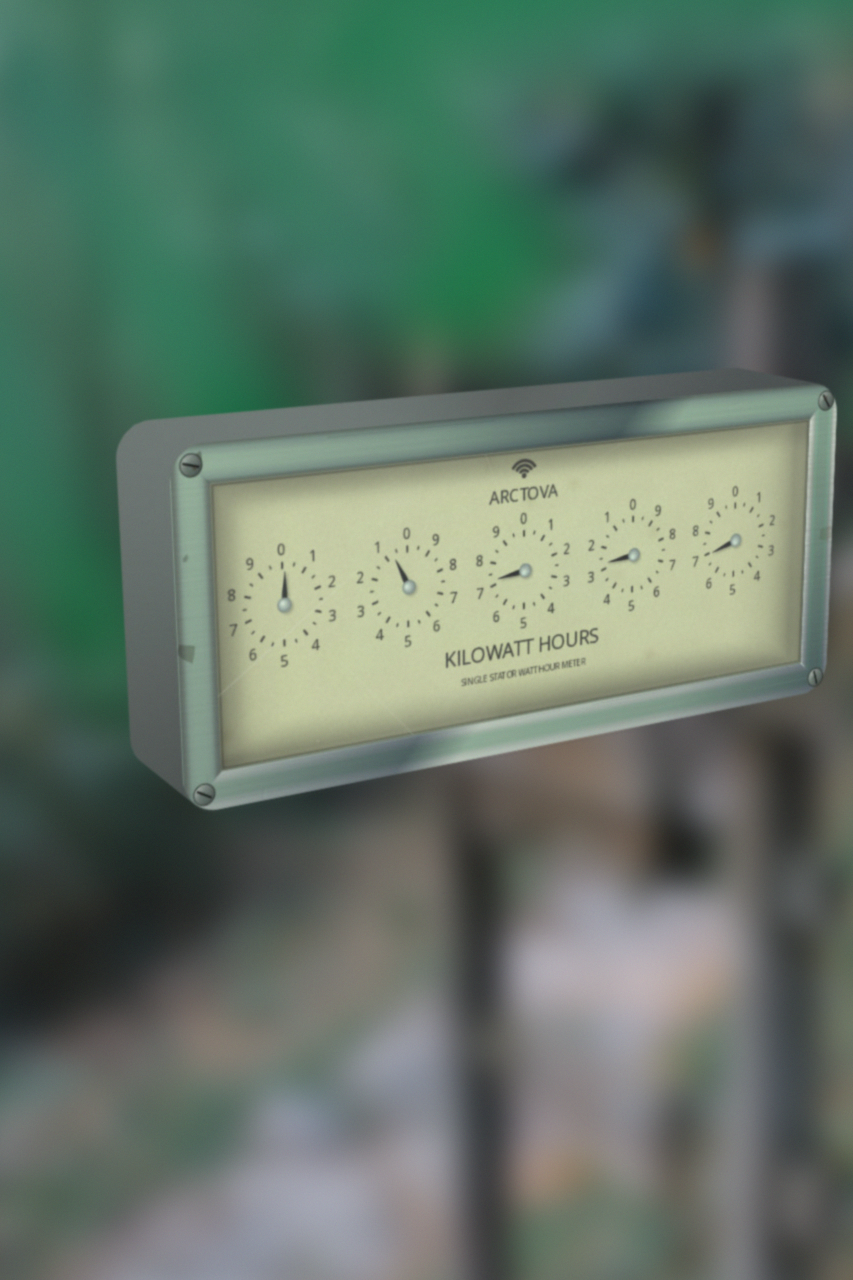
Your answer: kWh 727
